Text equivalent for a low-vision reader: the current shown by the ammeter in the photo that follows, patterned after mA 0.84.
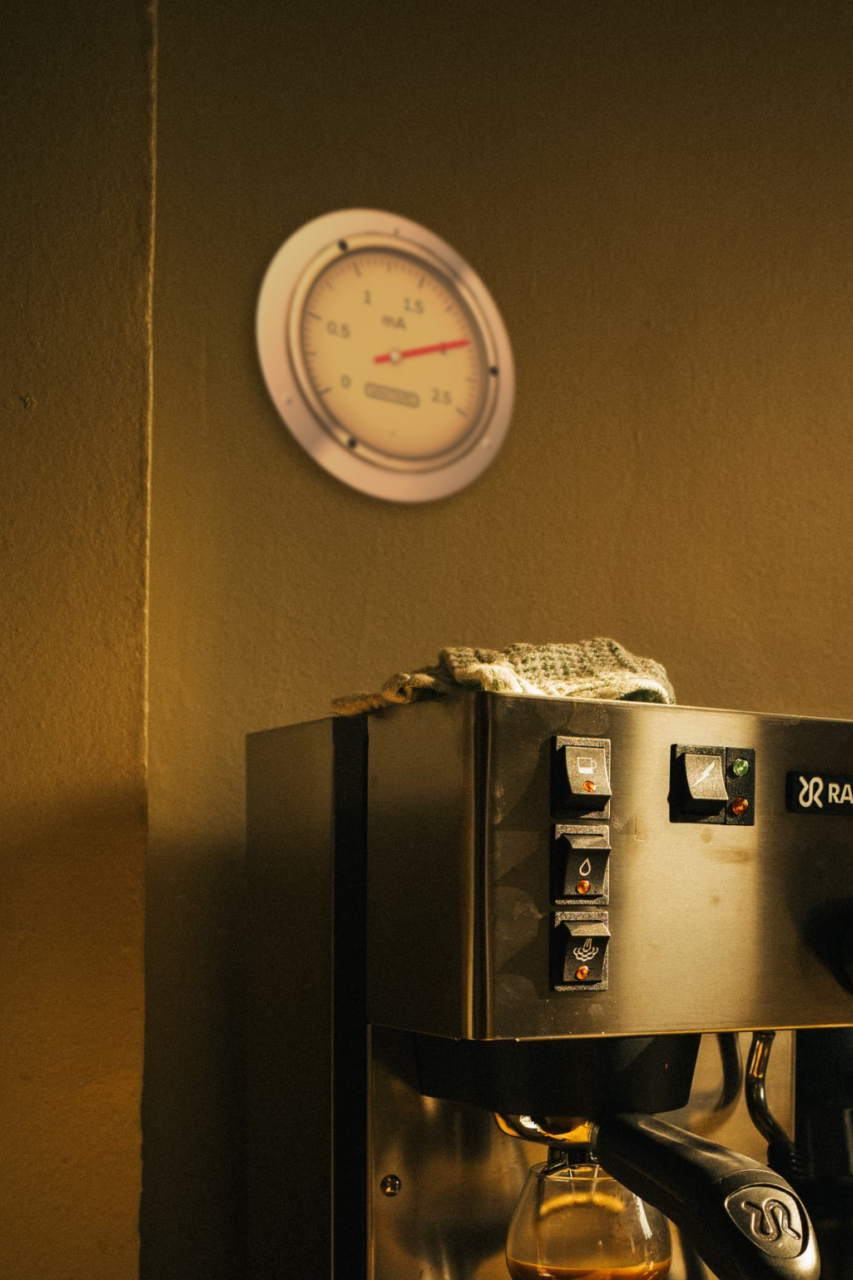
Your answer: mA 2
